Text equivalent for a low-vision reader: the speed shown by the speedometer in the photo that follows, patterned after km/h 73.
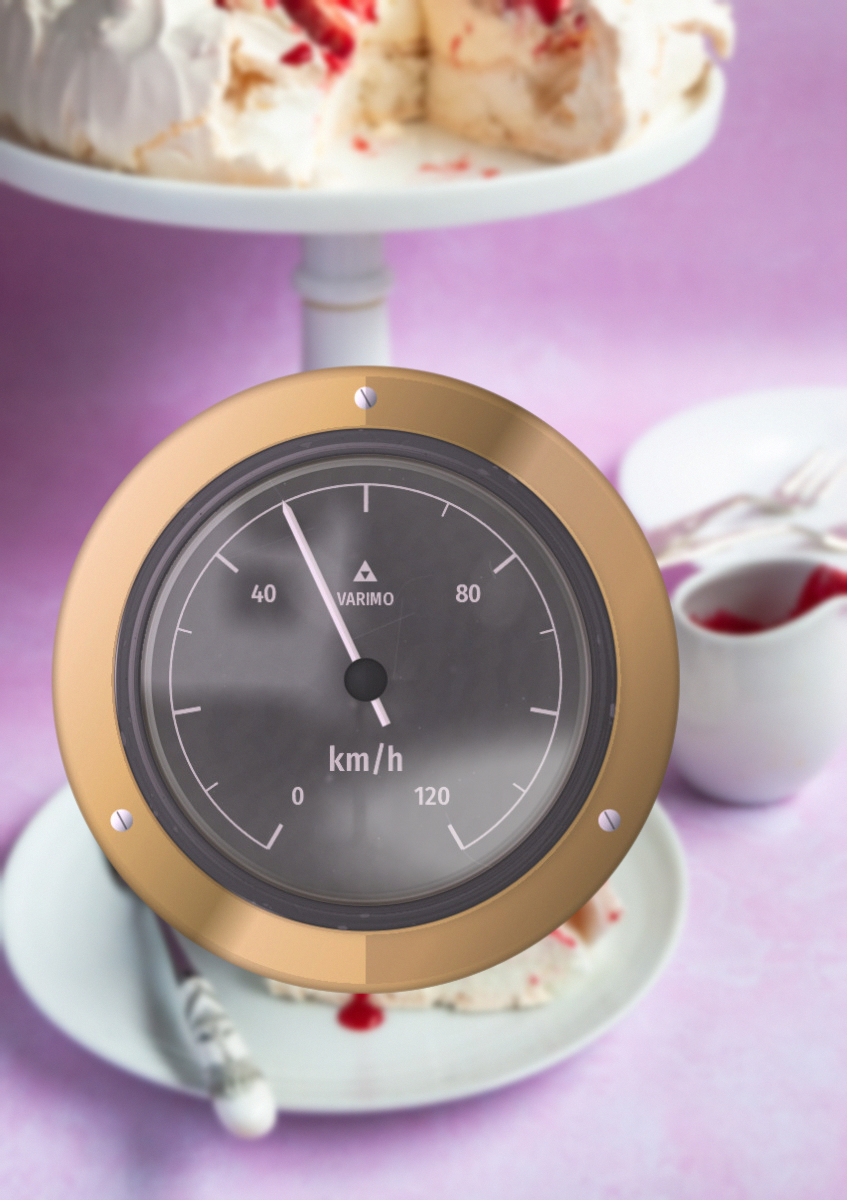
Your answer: km/h 50
